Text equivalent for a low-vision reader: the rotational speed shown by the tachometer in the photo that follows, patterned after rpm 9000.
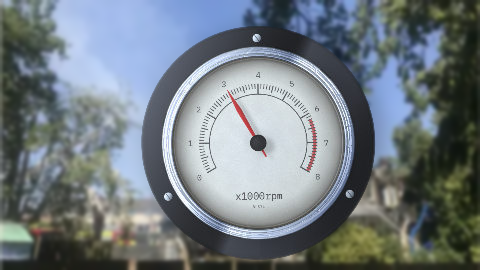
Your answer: rpm 3000
